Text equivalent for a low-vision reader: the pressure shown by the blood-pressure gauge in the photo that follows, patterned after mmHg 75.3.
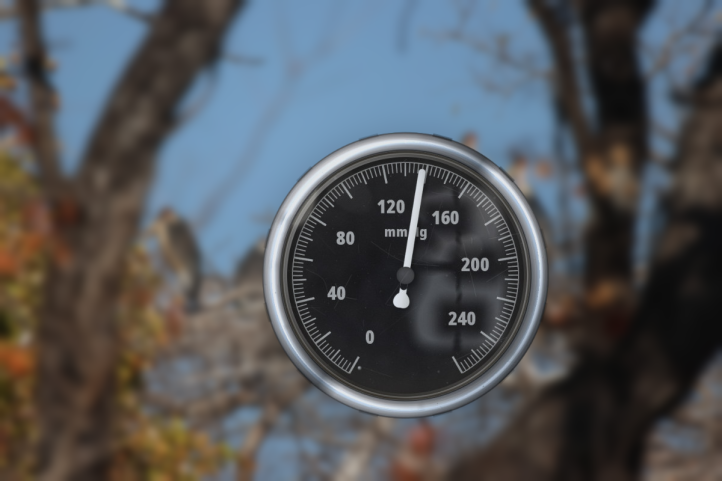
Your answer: mmHg 138
